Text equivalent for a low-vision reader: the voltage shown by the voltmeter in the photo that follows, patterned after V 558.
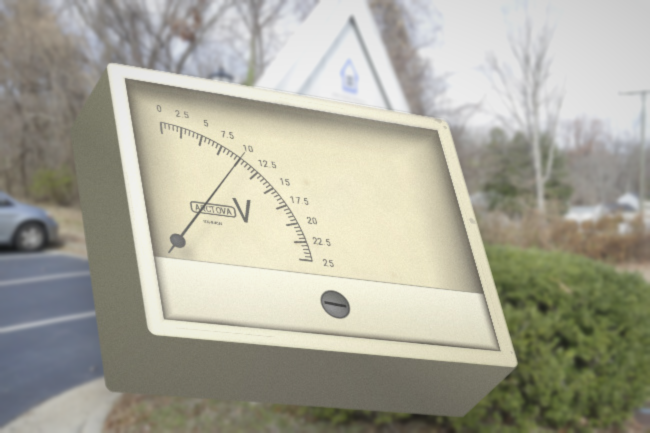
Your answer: V 10
